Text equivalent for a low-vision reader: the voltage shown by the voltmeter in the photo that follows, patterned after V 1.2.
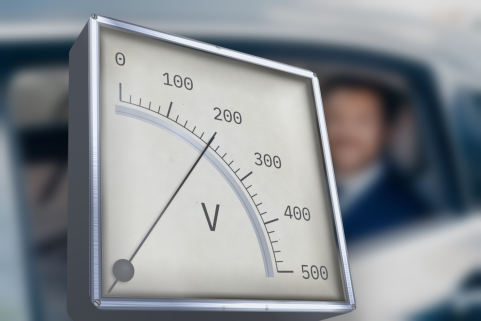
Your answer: V 200
